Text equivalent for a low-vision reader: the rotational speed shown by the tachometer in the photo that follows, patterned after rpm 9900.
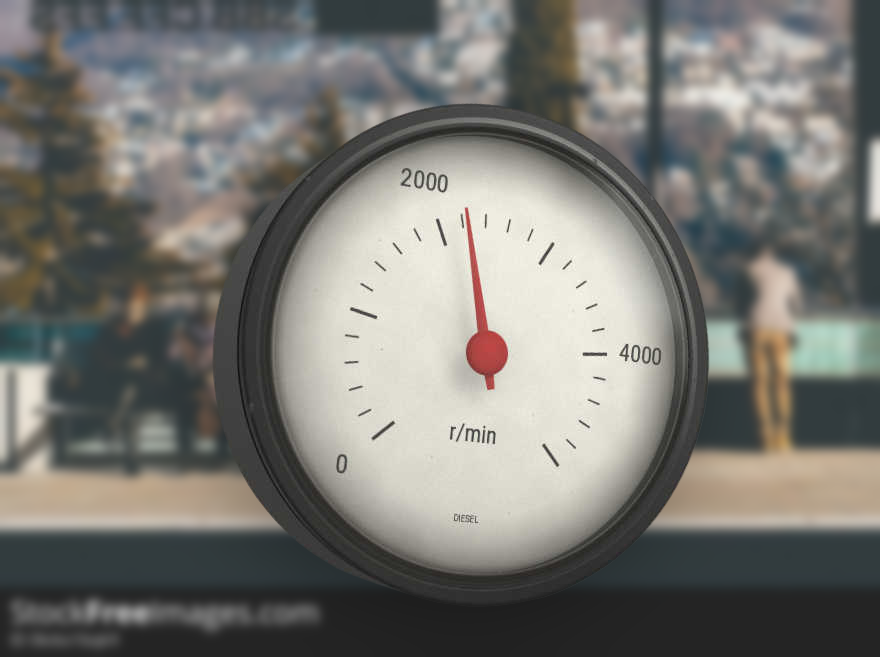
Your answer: rpm 2200
